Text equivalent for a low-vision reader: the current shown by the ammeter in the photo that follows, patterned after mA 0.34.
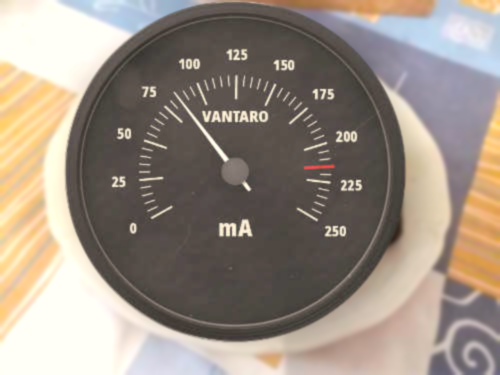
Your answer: mA 85
